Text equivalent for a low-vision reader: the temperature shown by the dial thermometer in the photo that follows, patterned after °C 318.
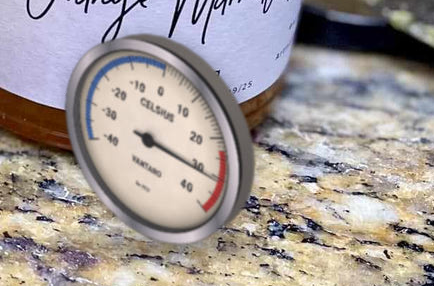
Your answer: °C 30
